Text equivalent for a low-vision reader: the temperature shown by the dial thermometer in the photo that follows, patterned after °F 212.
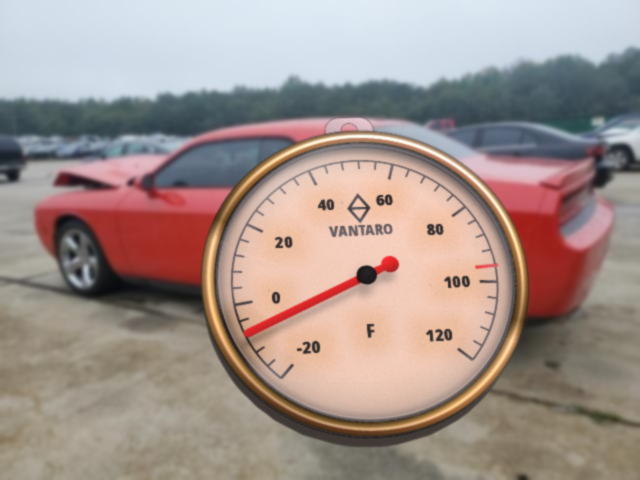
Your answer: °F -8
